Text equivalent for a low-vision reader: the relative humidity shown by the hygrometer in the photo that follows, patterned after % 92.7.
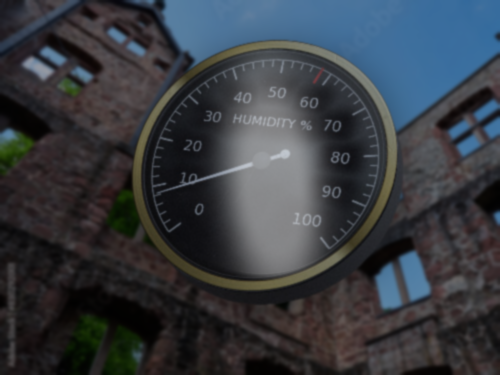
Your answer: % 8
